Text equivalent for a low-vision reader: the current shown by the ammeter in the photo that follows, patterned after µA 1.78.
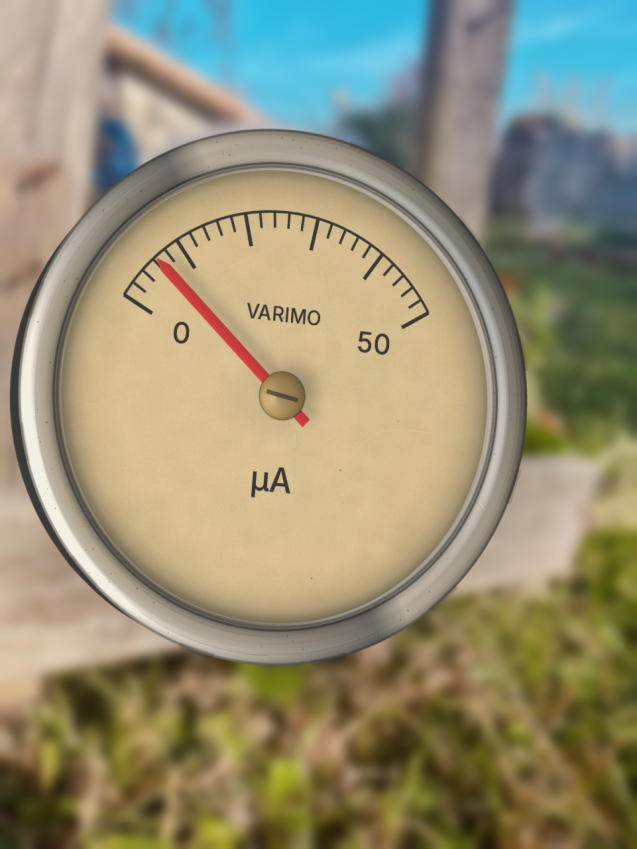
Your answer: µA 6
